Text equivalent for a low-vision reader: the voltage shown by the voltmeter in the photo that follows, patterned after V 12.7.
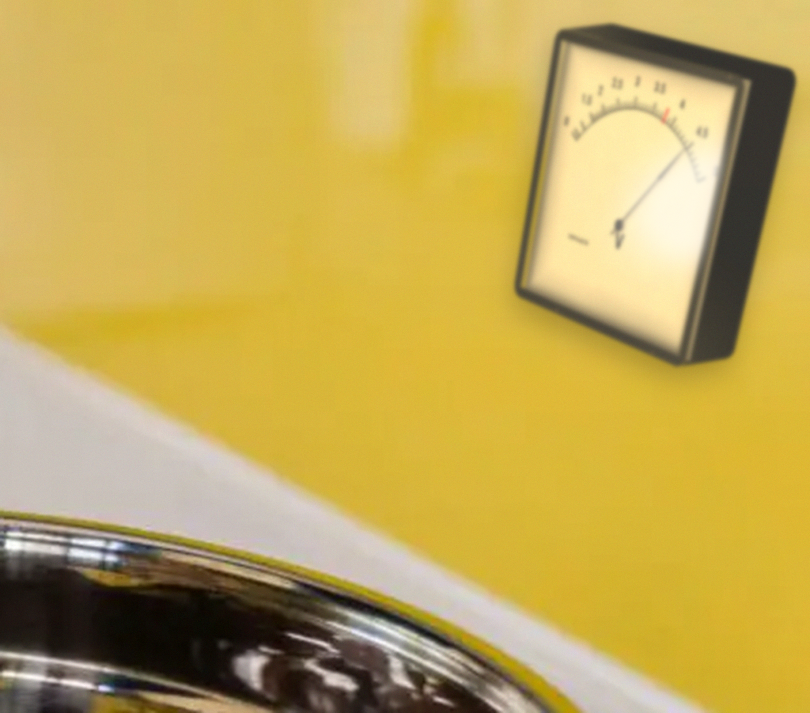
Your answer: V 4.5
